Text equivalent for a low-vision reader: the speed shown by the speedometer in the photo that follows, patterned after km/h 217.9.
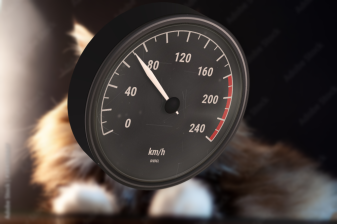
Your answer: km/h 70
